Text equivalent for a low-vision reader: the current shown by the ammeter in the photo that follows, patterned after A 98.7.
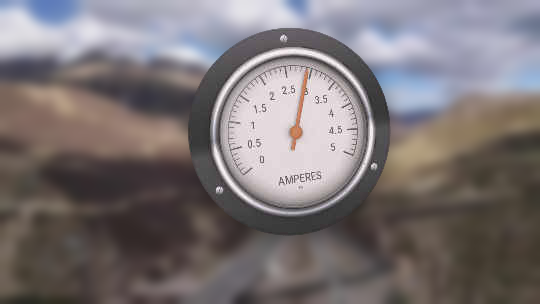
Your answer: A 2.9
